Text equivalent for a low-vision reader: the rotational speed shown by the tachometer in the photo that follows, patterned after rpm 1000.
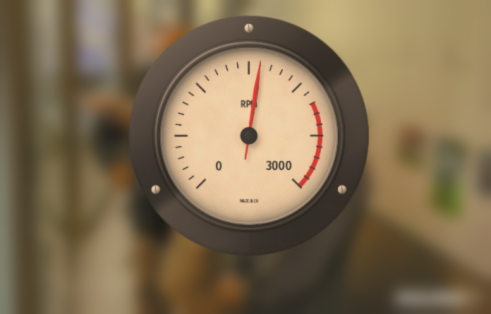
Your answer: rpm 1600
